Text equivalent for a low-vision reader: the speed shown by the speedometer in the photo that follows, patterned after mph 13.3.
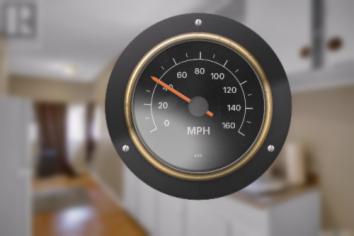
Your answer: mph 40
